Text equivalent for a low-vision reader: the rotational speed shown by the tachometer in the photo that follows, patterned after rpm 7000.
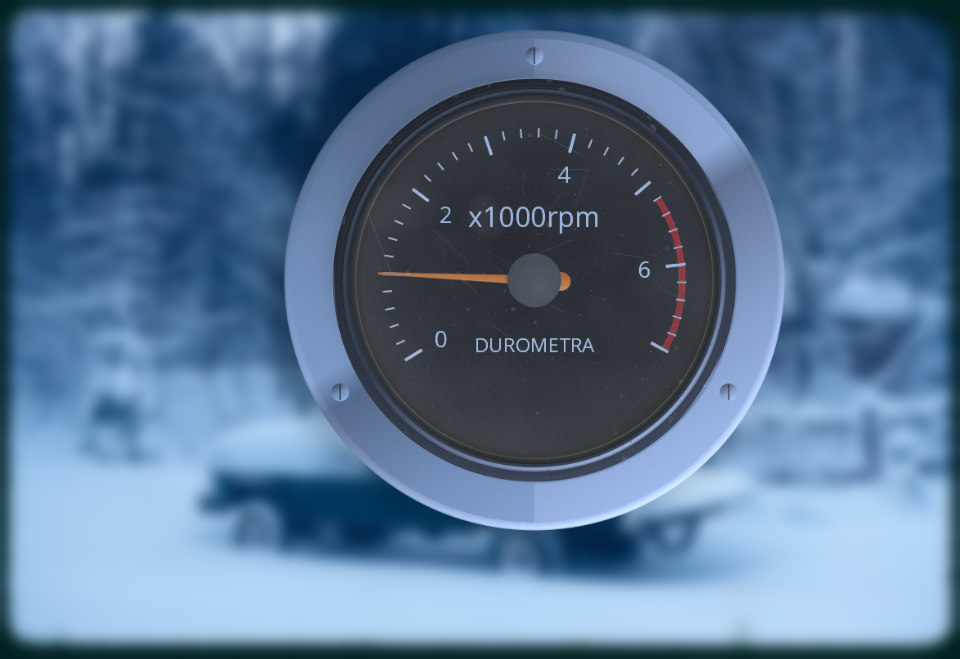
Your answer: rpm 1000
